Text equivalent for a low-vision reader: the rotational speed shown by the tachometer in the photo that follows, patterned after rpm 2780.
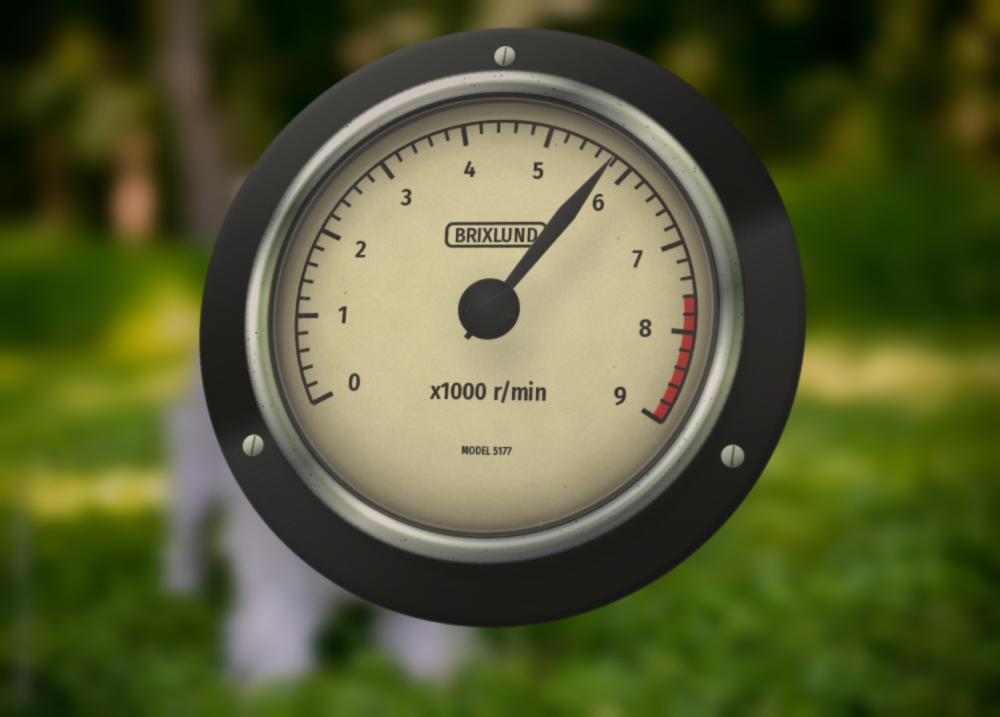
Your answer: rpm 5800
